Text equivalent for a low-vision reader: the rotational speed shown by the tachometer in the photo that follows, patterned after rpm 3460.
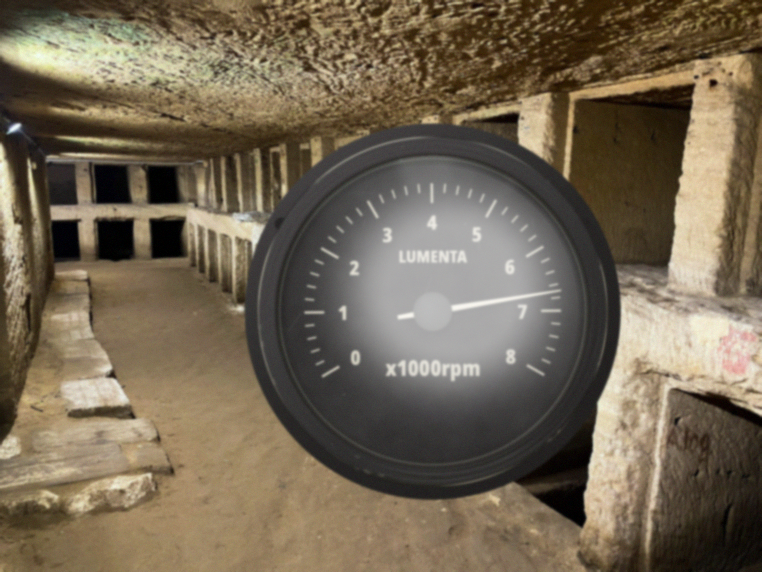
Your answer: rpm 6700
